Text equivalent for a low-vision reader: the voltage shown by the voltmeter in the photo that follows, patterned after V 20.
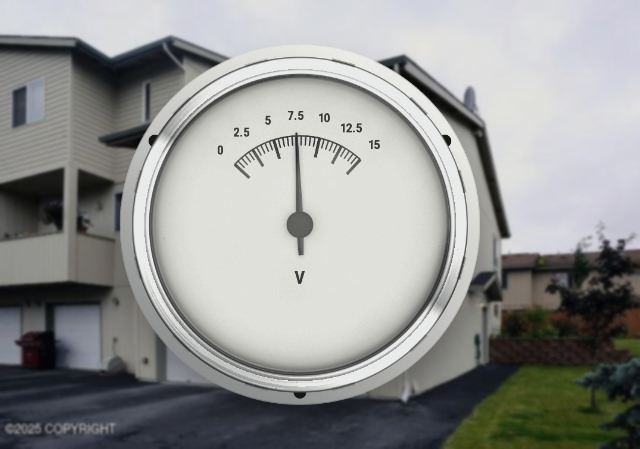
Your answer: V 7.5
